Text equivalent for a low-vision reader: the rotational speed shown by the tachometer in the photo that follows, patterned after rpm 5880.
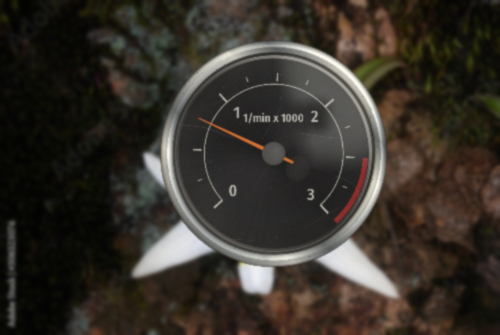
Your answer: rpm 750
